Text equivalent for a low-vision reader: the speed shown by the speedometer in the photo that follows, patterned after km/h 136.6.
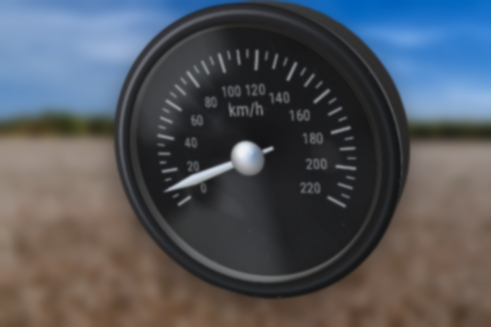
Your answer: km/h 10
